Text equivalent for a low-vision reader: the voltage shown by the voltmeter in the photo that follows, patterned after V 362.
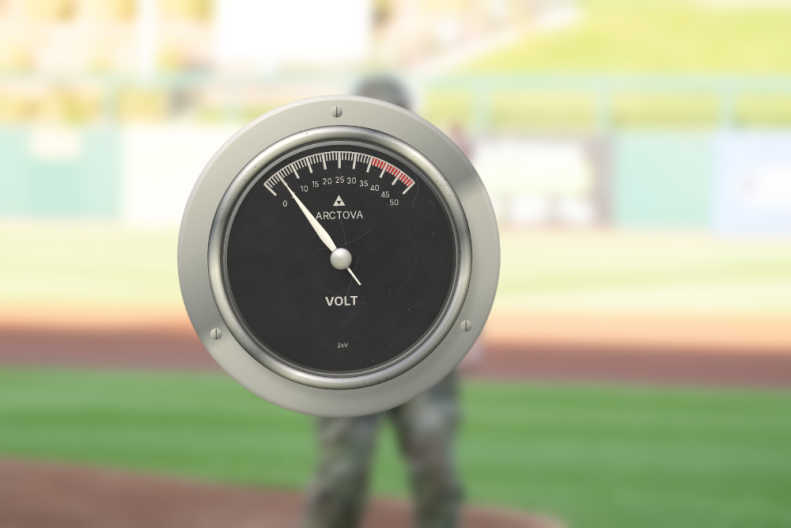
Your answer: V 5
